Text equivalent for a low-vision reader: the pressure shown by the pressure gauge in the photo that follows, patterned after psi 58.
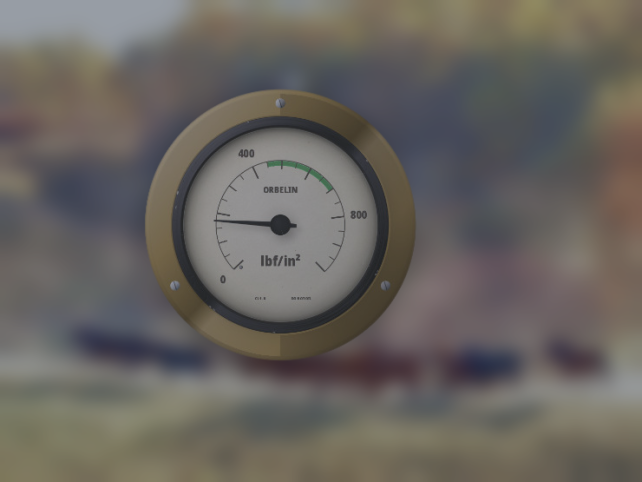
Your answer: psi 175
